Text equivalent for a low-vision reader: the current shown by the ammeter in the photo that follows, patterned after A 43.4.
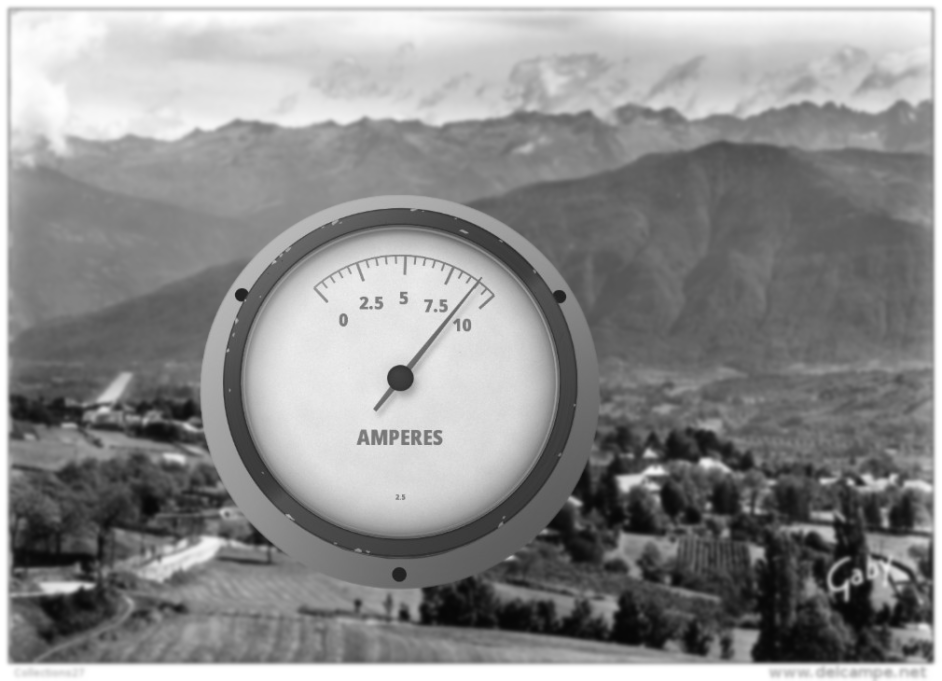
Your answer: A 9
